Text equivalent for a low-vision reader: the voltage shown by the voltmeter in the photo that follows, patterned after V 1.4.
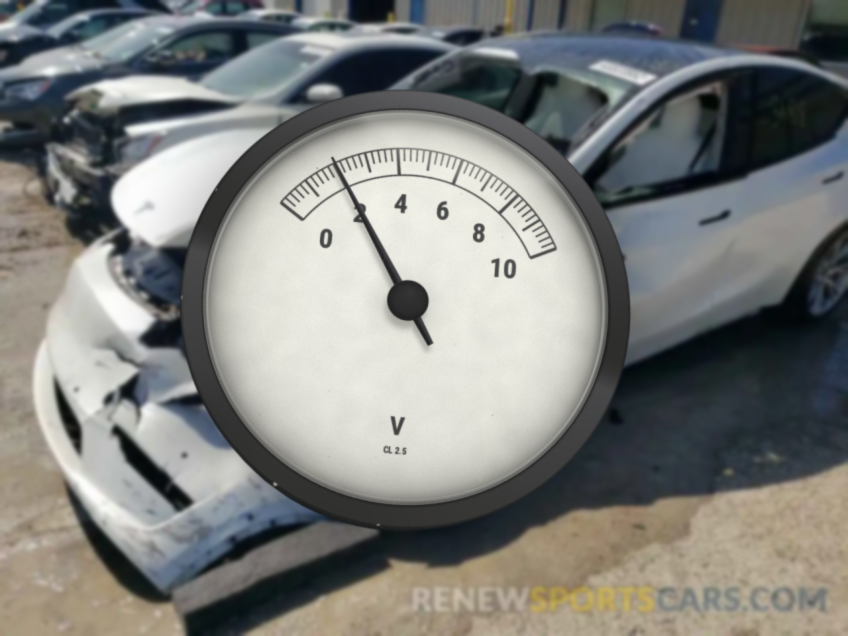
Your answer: V 2
